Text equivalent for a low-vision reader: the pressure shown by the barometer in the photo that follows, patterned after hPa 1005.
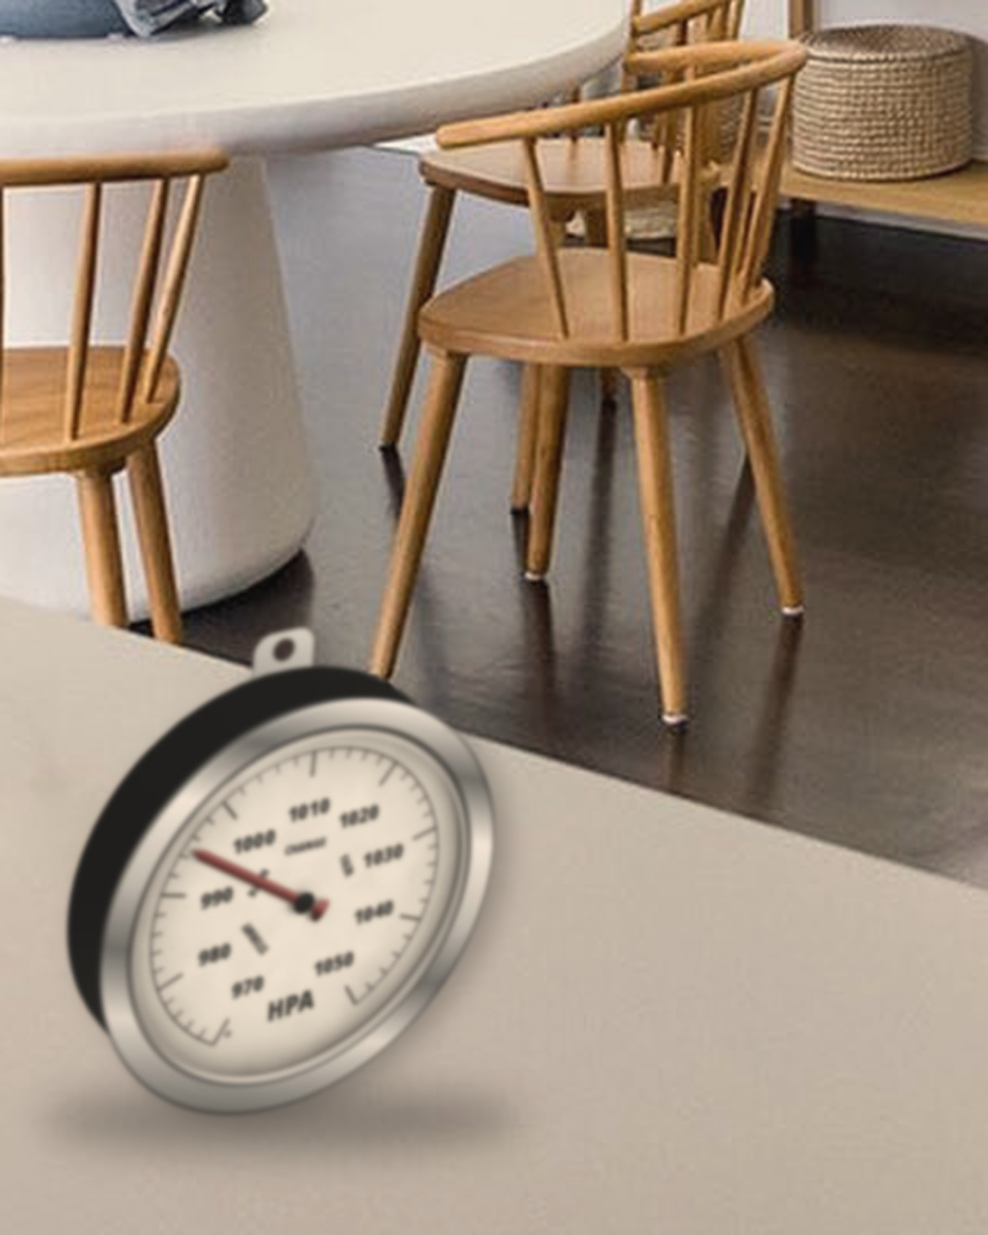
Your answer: hPa 995
